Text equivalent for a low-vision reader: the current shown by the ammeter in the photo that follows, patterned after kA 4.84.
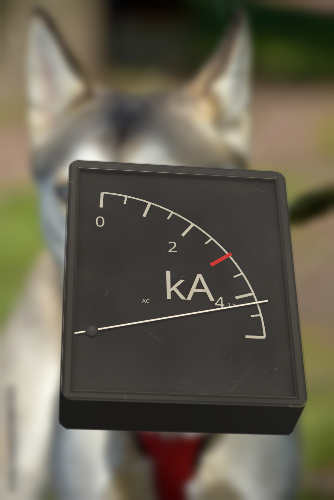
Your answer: kA 4.25
